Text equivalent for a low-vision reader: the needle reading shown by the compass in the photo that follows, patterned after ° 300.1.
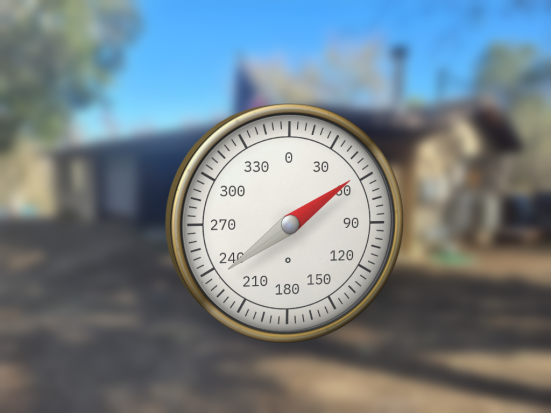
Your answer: ° 55
